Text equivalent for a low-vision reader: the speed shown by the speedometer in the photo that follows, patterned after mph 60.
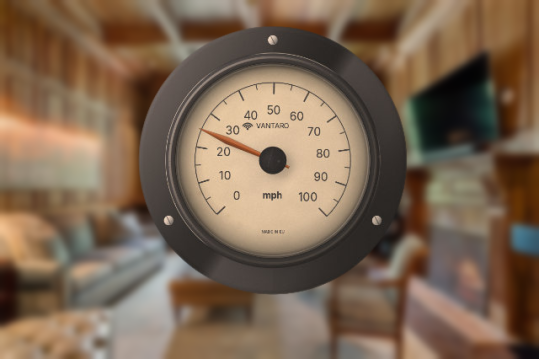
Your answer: mph 25
